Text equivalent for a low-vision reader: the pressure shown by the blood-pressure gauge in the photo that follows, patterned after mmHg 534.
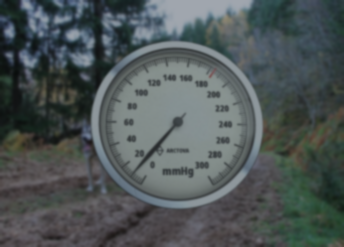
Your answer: mmHg 10
